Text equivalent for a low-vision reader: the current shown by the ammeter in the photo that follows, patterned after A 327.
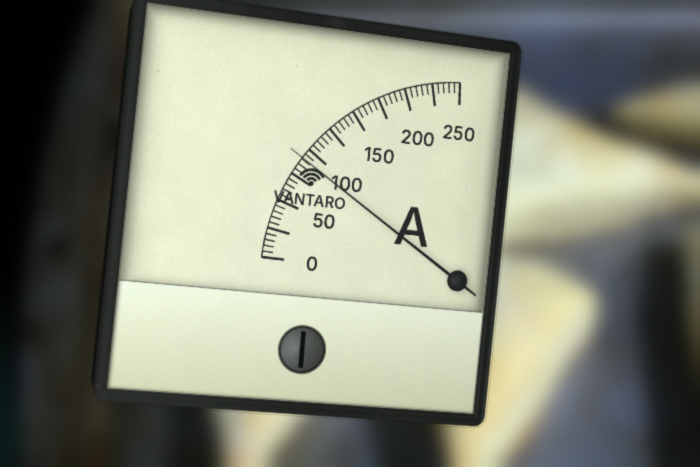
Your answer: A 90
